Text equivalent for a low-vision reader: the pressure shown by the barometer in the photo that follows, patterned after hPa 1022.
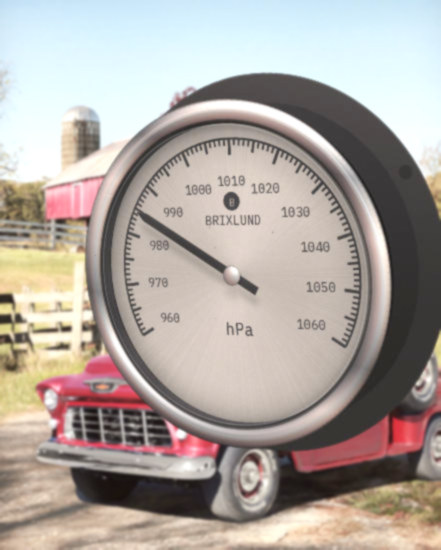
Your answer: hPa 985
